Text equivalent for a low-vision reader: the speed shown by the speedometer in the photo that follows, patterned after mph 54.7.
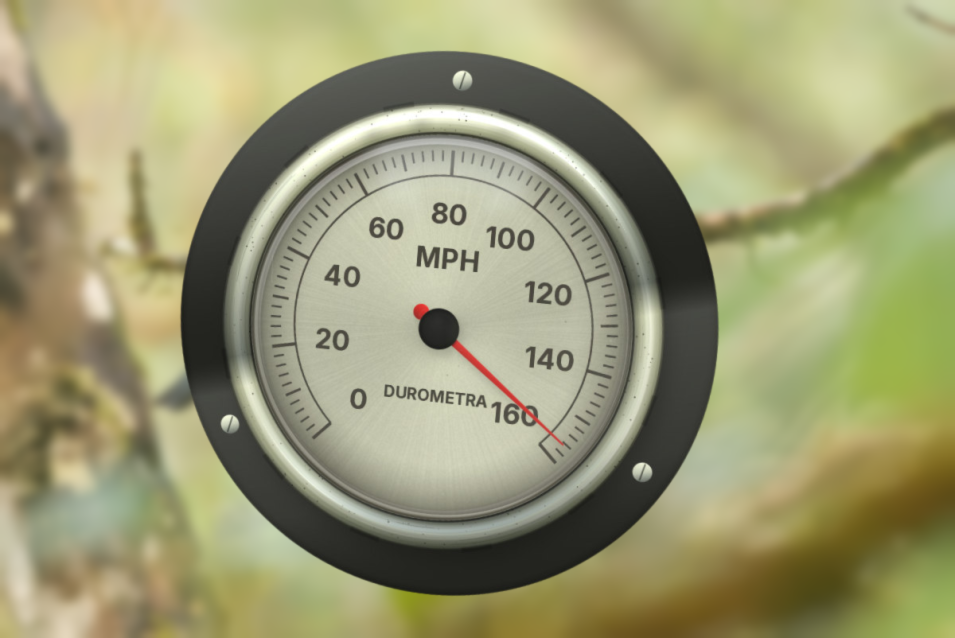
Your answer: mph 156
